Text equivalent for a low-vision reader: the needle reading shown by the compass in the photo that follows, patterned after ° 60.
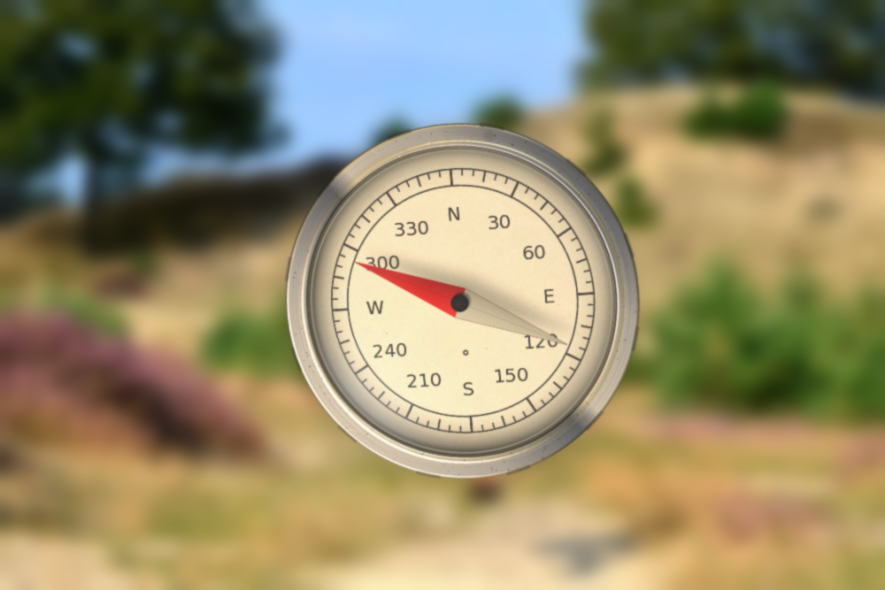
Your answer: ° 295
